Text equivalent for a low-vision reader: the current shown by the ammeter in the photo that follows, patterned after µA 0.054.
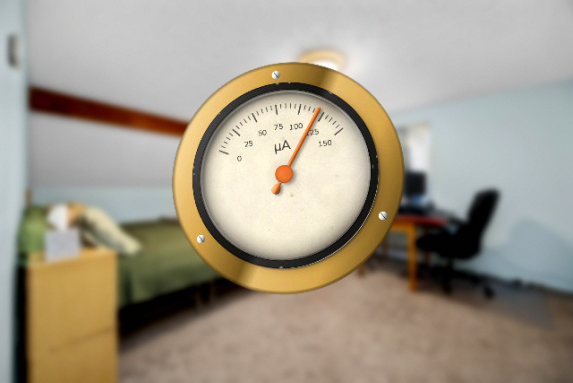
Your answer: µA 120
